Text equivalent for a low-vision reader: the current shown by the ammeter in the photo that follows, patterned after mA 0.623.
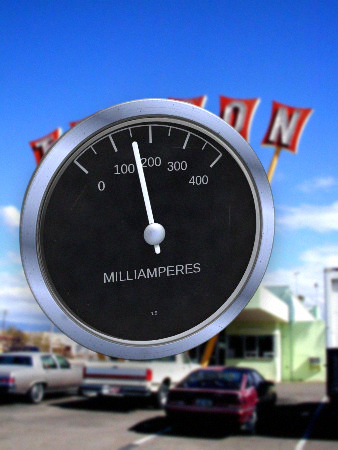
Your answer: mA 150
